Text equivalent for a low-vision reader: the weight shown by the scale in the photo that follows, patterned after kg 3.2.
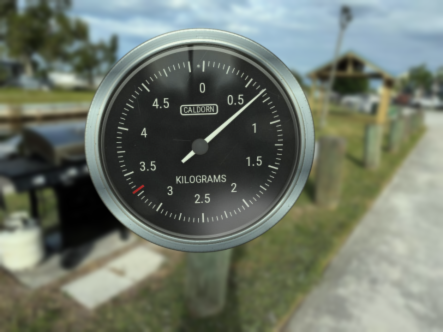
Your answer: kg 0.65
